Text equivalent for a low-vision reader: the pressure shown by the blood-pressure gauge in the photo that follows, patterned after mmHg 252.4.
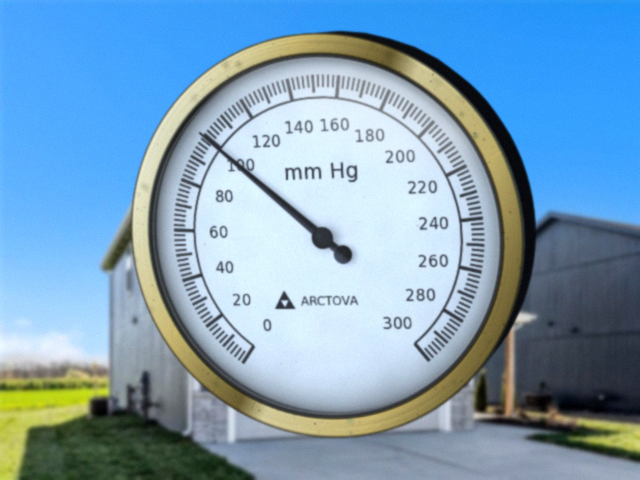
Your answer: mmHg 100
